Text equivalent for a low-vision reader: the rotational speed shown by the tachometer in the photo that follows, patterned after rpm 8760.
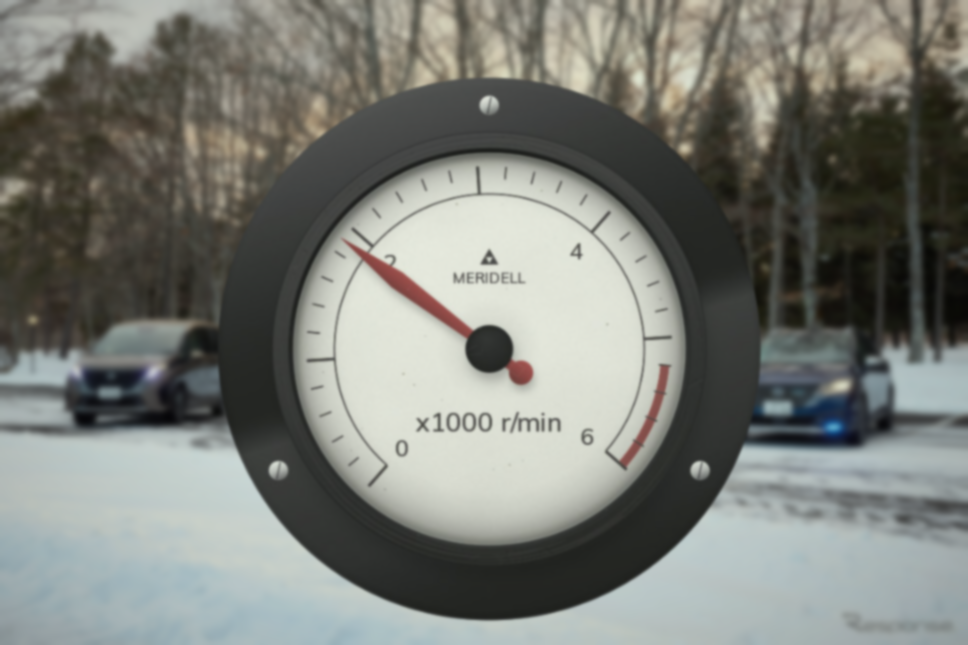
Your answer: rpm 1900
